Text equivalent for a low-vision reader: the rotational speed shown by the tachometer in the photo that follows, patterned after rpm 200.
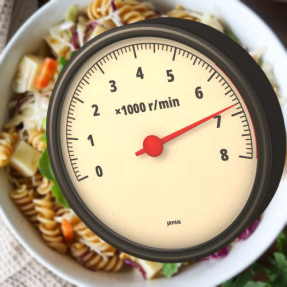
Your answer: rpm 6800
